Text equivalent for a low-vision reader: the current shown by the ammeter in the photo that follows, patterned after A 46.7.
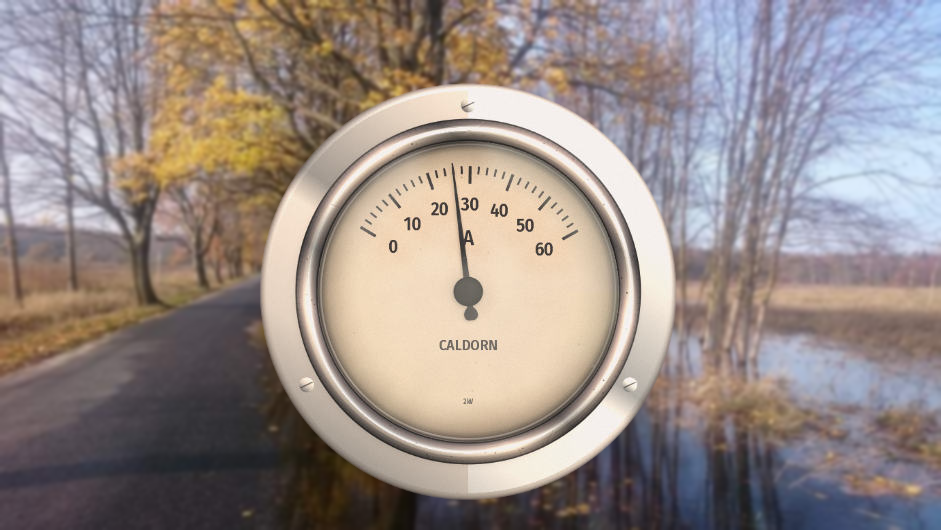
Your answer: A 26
